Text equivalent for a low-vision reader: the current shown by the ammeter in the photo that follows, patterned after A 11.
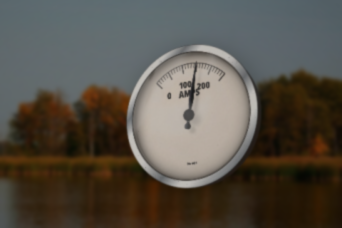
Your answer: A 150
